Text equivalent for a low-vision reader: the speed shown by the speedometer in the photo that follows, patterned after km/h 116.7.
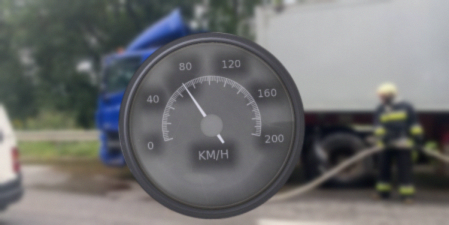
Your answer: km/h 70
